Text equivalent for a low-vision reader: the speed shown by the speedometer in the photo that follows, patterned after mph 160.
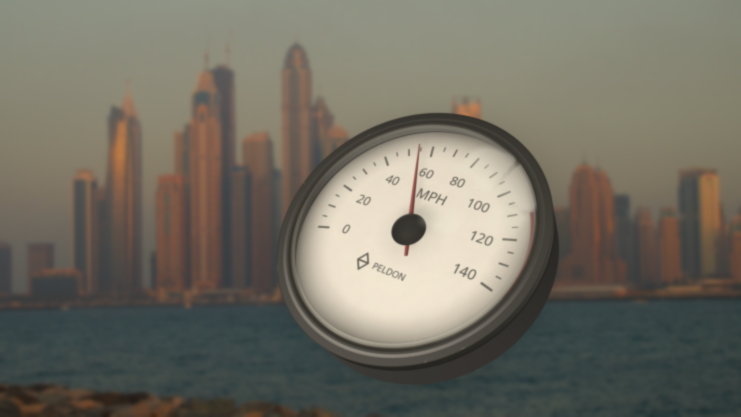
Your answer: mph 55
